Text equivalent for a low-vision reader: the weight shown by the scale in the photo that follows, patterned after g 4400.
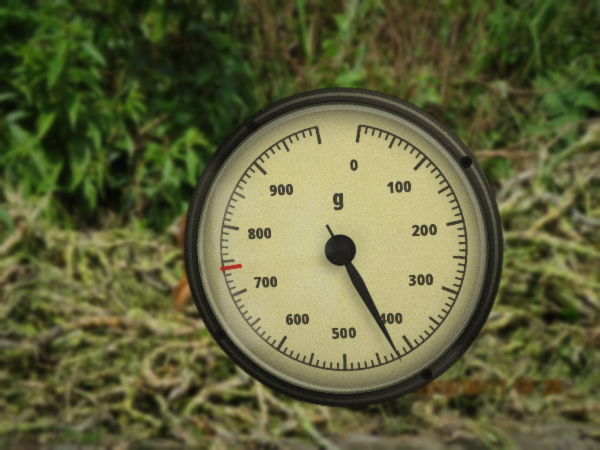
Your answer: g 420
